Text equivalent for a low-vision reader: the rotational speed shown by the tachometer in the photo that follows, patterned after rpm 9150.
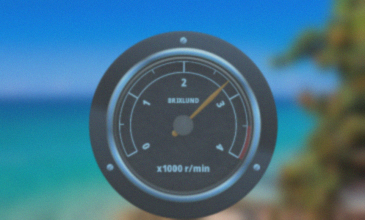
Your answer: rpm 2750
